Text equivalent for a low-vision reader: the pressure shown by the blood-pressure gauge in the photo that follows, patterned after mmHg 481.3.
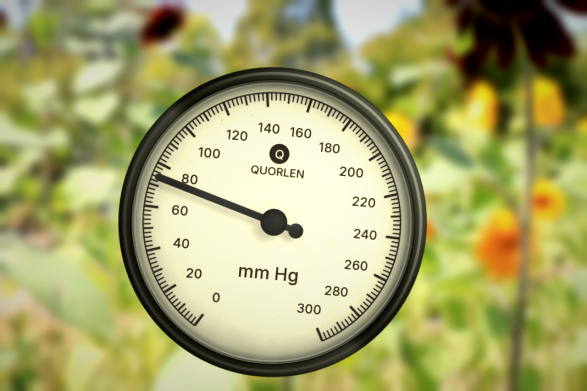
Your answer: mmHg 74
